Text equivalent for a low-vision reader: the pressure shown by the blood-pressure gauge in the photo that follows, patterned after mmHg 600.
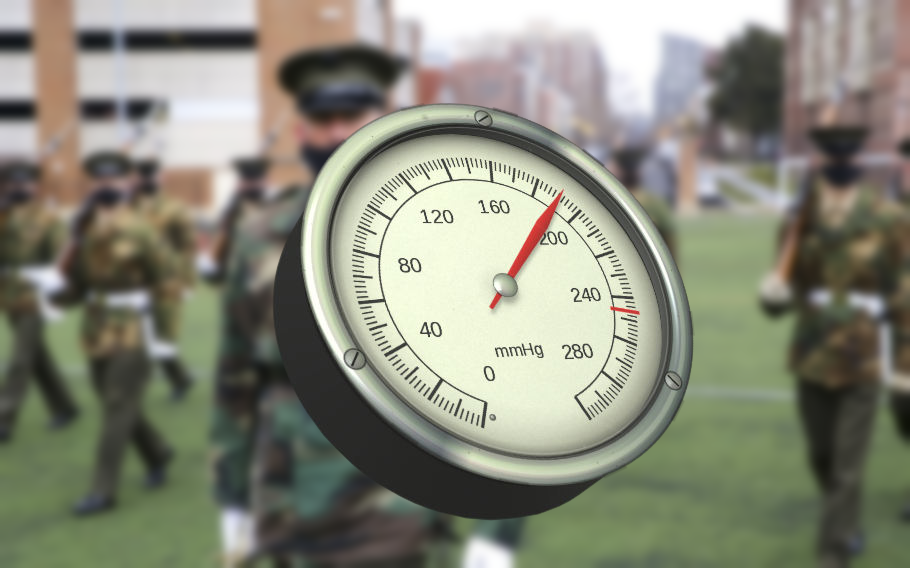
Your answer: mmHg 190
